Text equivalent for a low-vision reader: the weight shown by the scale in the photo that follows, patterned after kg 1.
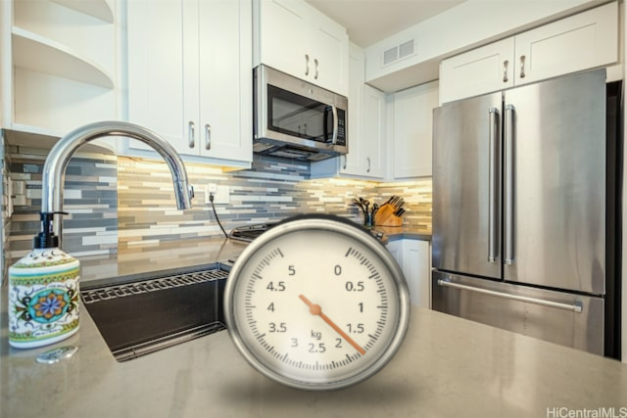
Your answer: kg 1.75
